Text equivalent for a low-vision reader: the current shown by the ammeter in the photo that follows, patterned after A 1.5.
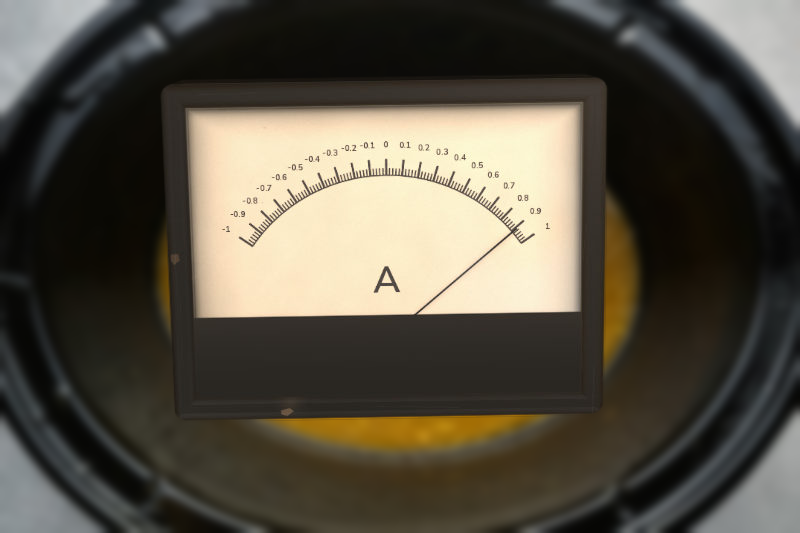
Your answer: A 0.9
